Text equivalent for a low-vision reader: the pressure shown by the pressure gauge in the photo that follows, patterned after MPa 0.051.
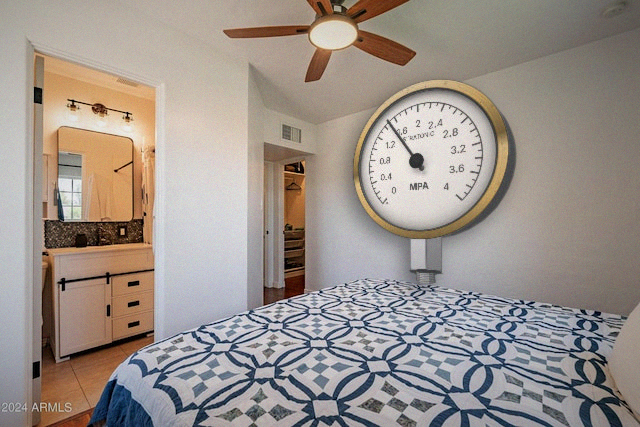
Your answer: MPa 1.5
